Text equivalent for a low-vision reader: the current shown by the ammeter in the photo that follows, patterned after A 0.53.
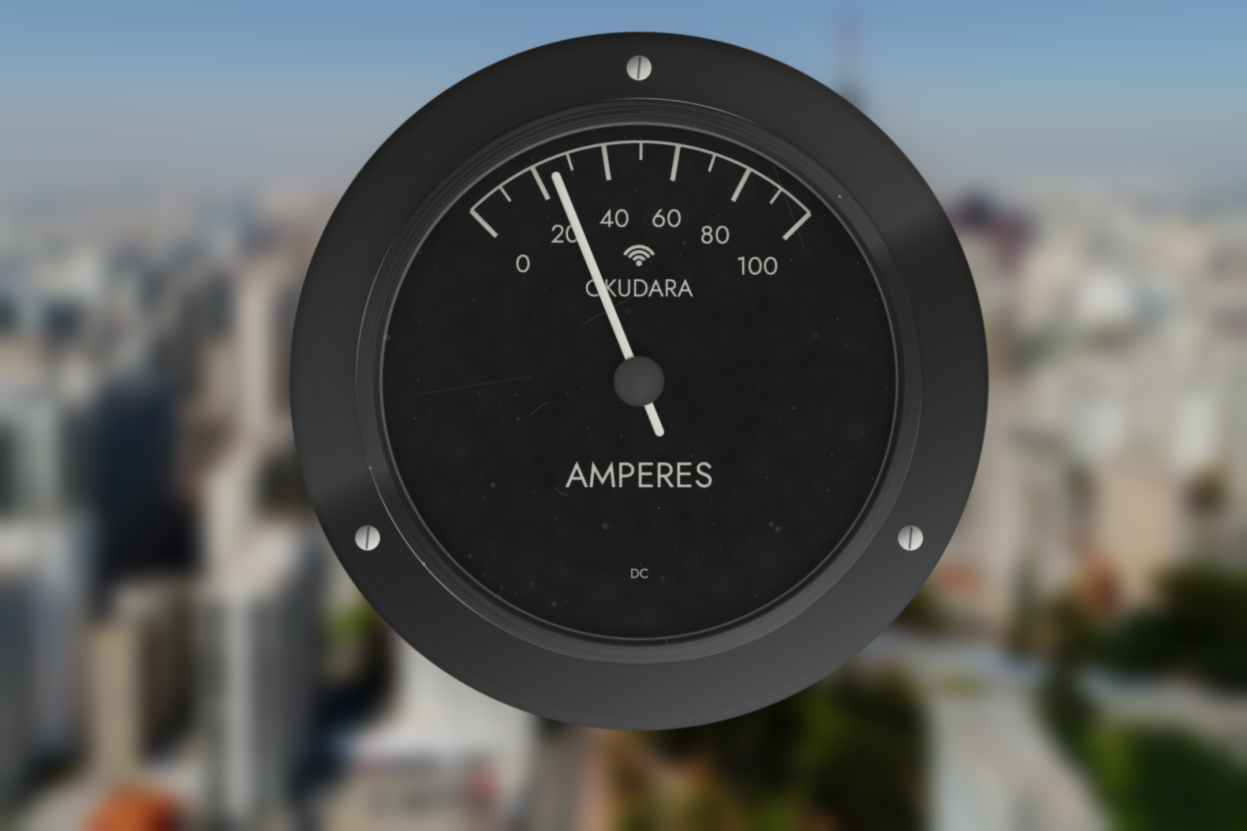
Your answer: A 25
